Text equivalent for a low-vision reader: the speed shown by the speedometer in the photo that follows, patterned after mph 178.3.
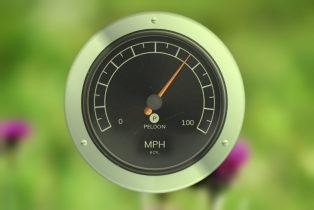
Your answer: mph 65
